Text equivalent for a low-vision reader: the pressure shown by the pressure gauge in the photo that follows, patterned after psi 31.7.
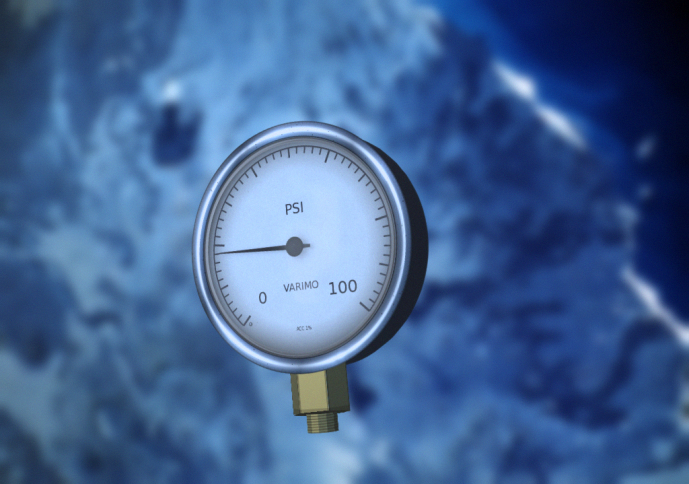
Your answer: psi 18
